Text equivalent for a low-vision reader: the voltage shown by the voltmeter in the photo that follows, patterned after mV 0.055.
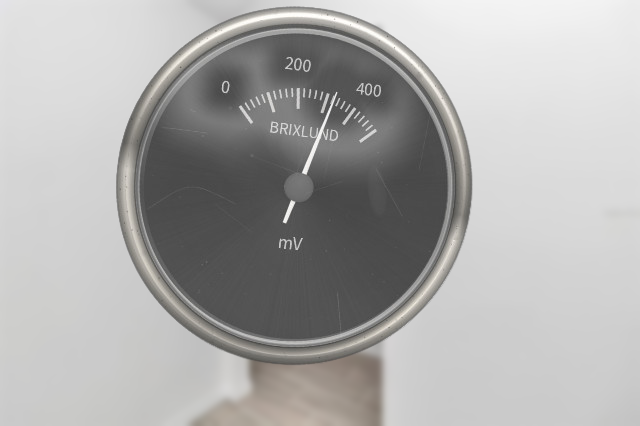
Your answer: mV 320
